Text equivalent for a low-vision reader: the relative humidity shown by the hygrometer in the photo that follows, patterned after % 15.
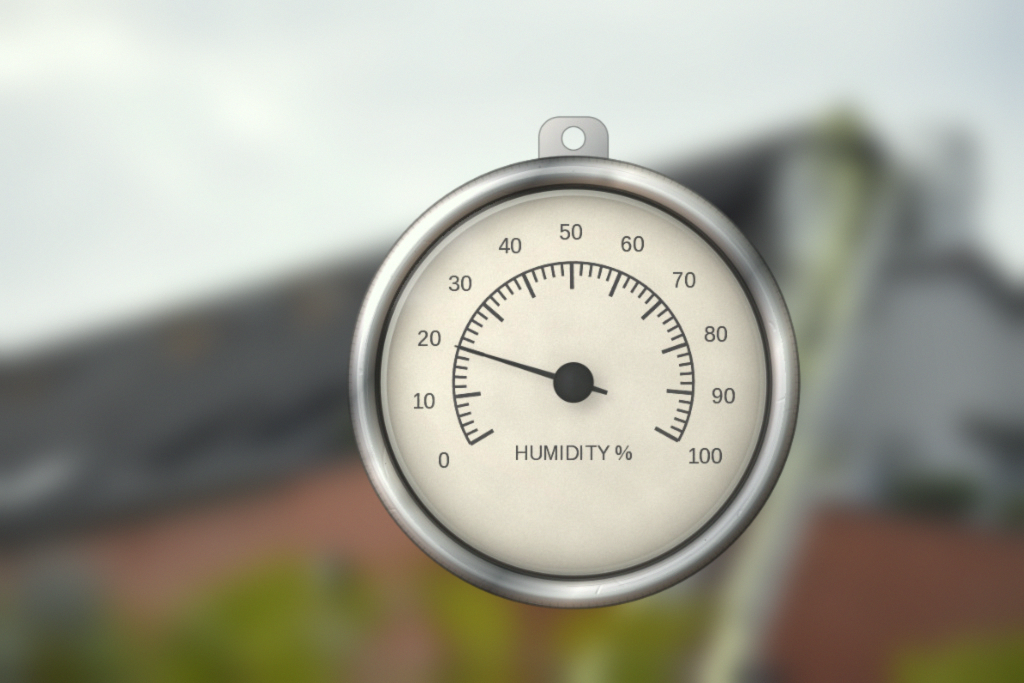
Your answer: % 20
